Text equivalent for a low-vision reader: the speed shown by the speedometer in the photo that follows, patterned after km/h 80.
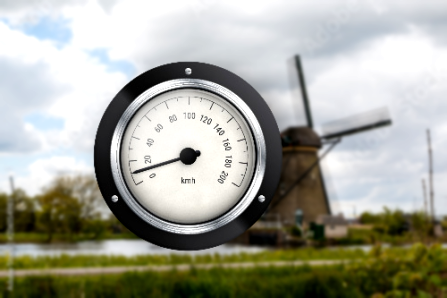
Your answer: km/h 10
